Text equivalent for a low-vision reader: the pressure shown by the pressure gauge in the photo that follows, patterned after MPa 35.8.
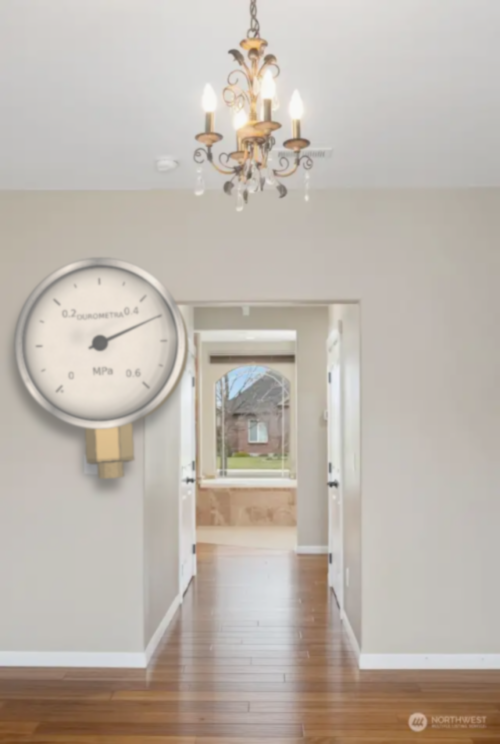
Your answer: MPa 0.45
